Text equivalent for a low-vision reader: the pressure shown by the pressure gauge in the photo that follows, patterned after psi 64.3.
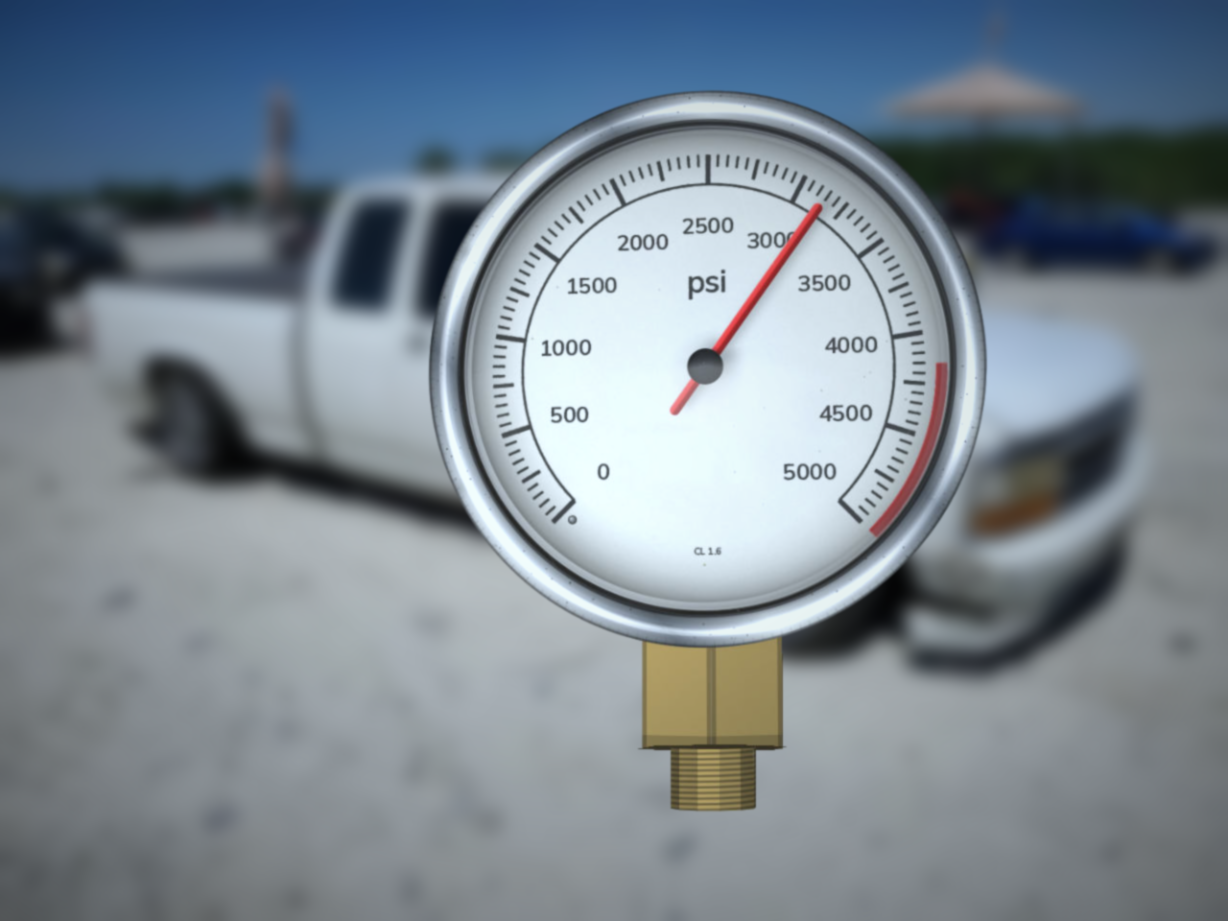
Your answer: psi 3150
